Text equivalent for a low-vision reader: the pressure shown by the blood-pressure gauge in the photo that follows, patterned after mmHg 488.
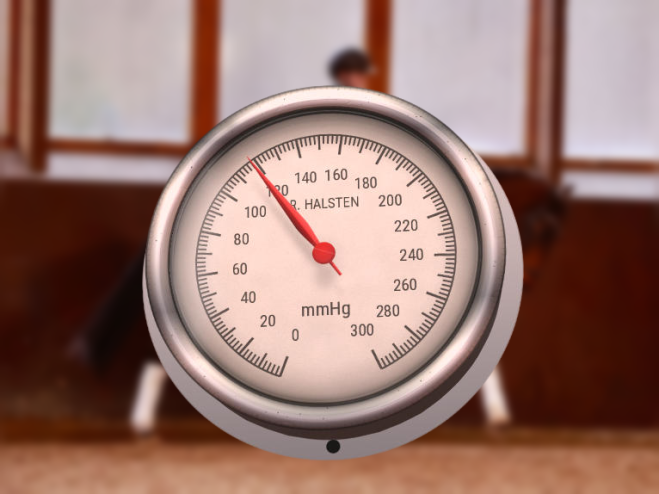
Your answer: mmHg 118
